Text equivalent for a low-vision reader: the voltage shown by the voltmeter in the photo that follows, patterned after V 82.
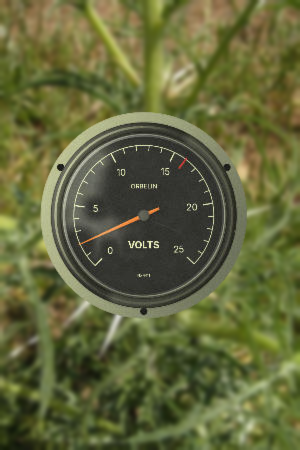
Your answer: V 2
